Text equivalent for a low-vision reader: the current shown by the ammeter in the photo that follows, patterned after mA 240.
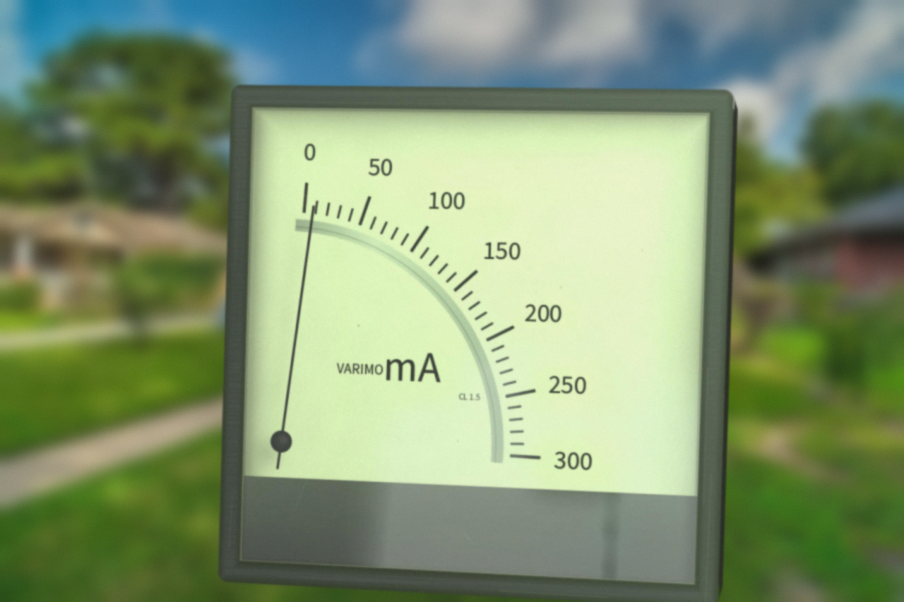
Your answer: mA 10
